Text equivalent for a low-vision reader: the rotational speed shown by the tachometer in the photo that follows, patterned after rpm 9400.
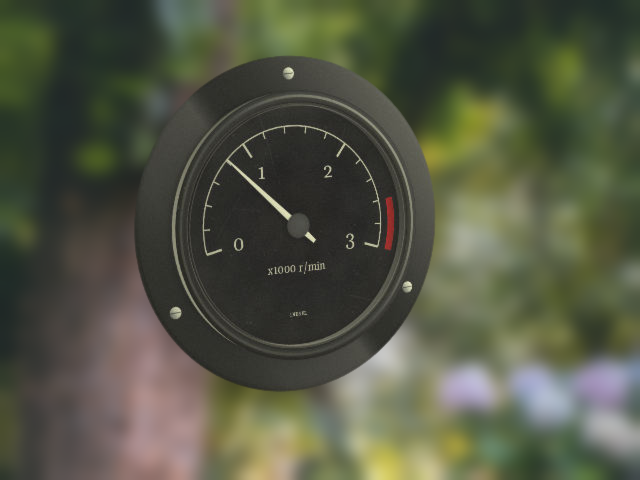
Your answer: rpm 800
